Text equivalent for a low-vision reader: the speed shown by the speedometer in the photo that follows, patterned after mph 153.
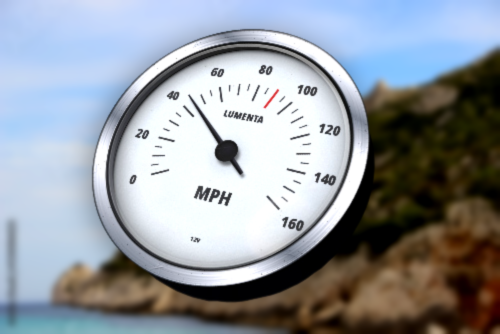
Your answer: mph 45
